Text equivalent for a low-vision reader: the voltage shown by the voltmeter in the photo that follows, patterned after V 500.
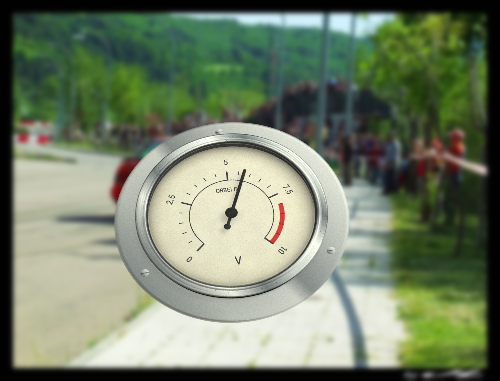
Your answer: V 5.75
